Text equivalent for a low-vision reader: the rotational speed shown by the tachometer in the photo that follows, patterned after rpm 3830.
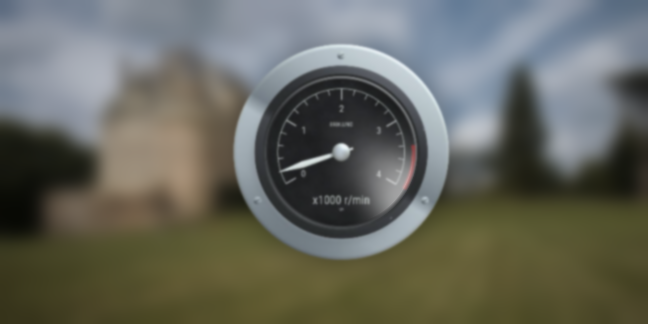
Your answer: rpm 200
